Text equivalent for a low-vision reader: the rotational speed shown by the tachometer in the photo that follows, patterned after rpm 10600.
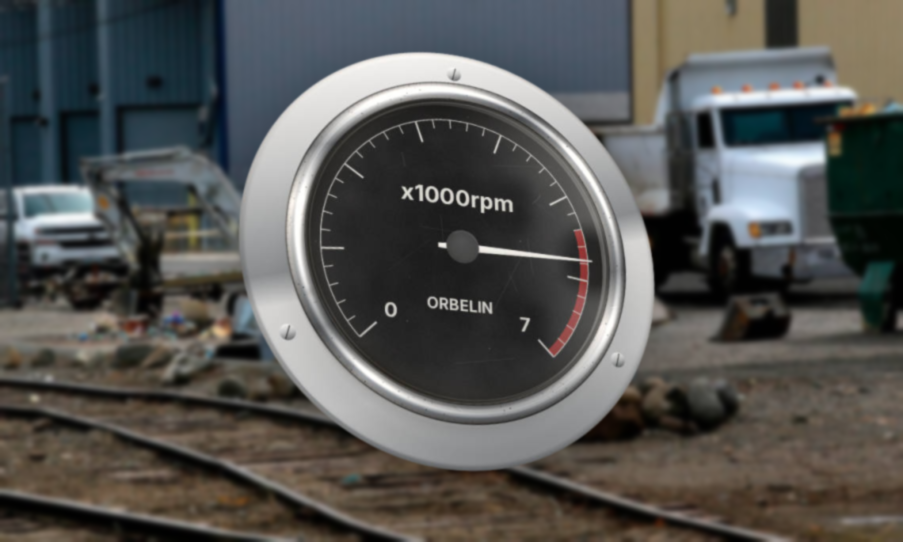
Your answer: rpm 5800
